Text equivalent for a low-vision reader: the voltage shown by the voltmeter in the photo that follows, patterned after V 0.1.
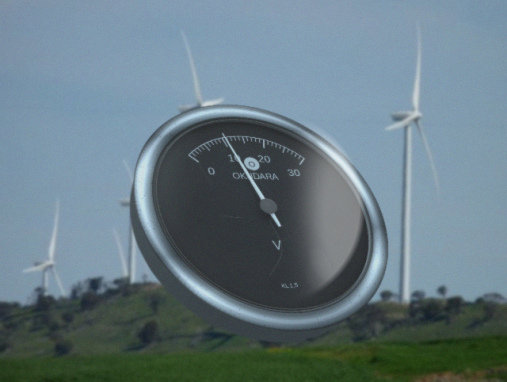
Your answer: V 10
